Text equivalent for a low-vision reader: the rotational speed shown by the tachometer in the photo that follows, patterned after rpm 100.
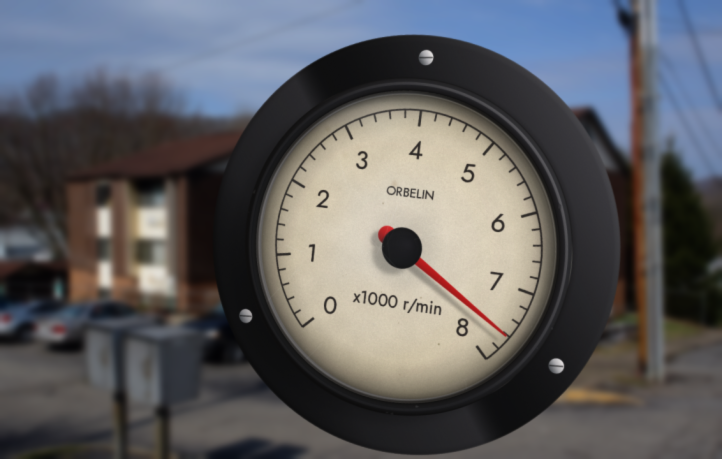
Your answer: rpm 7600
